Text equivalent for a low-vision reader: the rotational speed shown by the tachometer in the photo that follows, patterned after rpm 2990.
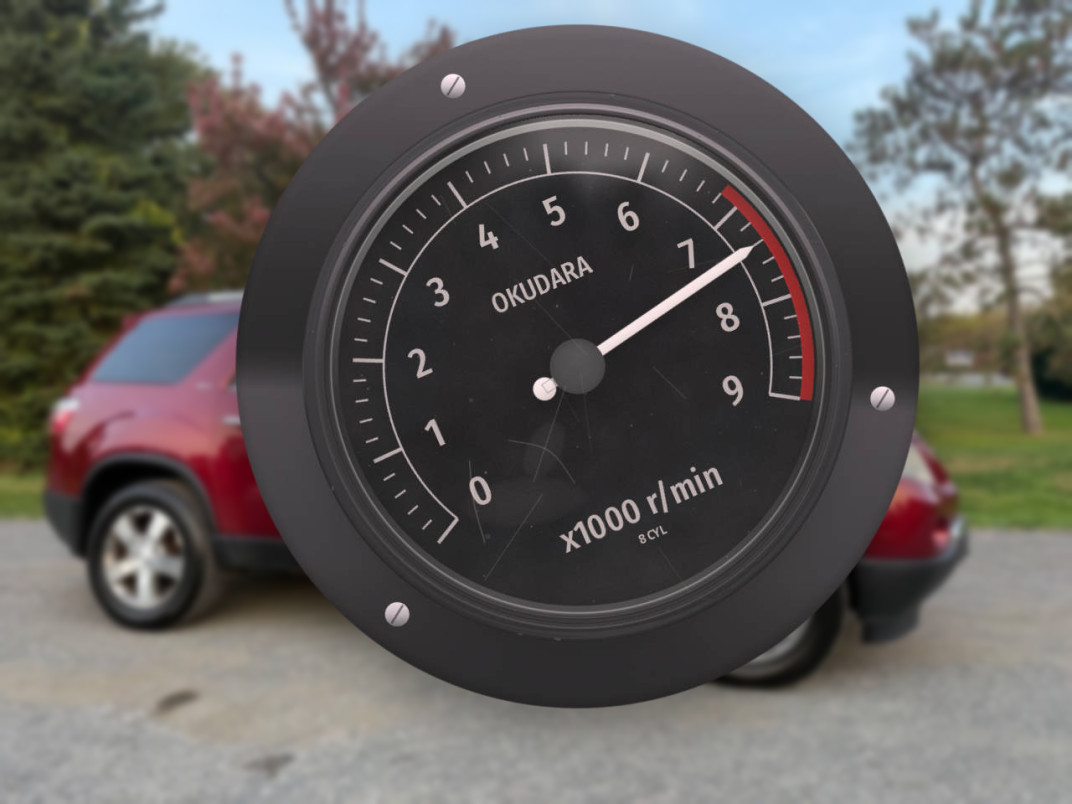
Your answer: rpm 7400
